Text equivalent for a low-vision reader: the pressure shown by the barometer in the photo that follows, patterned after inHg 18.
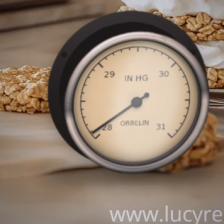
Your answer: inHg 28.1
